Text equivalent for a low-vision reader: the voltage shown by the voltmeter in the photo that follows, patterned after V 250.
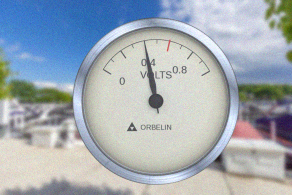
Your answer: V 0.4
